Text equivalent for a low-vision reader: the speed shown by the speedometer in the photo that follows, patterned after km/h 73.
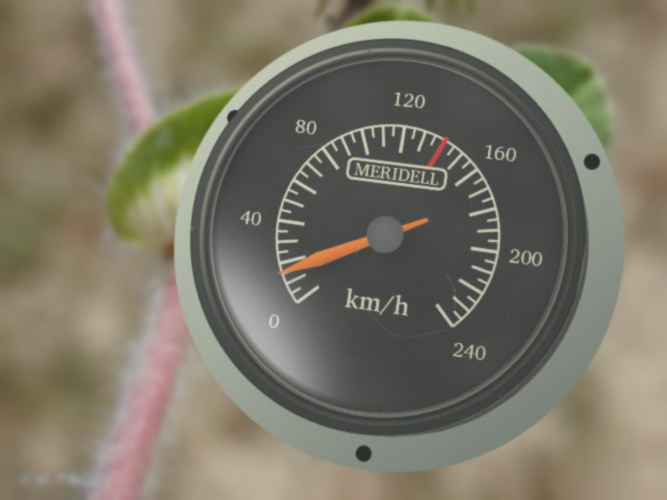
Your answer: km/h 15
